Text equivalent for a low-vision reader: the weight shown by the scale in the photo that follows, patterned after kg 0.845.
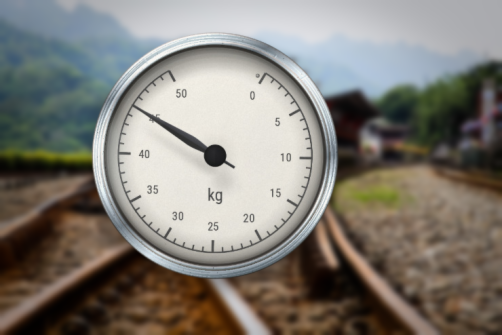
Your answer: kg 45
